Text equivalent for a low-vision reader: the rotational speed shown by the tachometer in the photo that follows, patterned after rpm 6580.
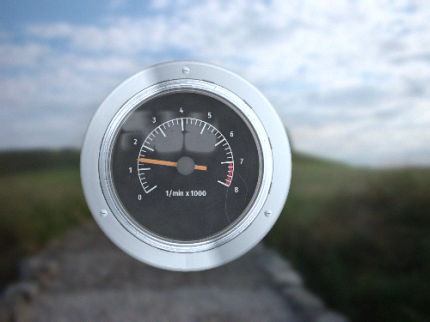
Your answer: rpm 1400
